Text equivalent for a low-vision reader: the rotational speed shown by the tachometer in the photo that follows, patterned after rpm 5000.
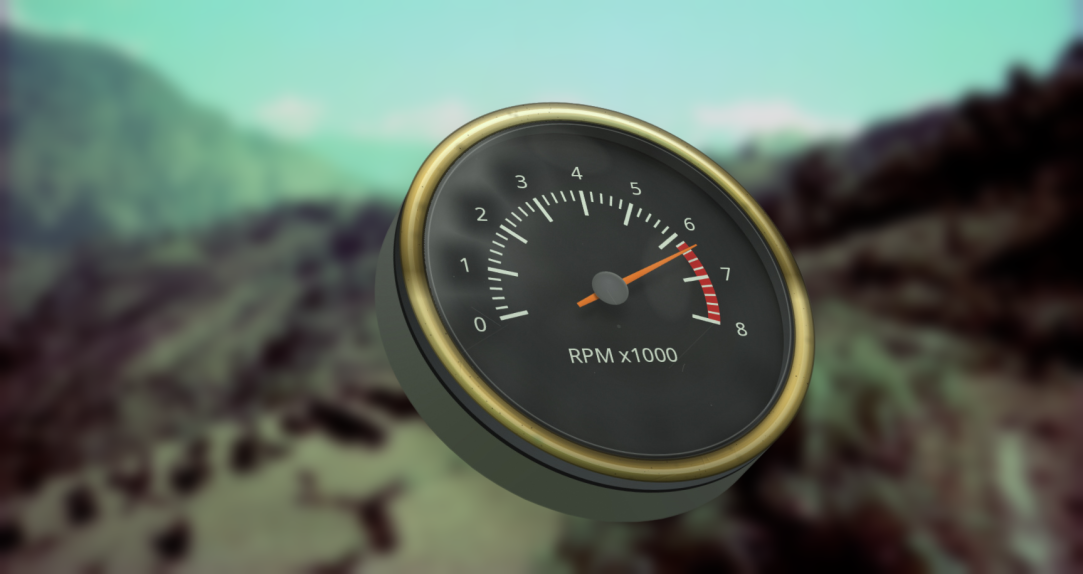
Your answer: rpm 6400
